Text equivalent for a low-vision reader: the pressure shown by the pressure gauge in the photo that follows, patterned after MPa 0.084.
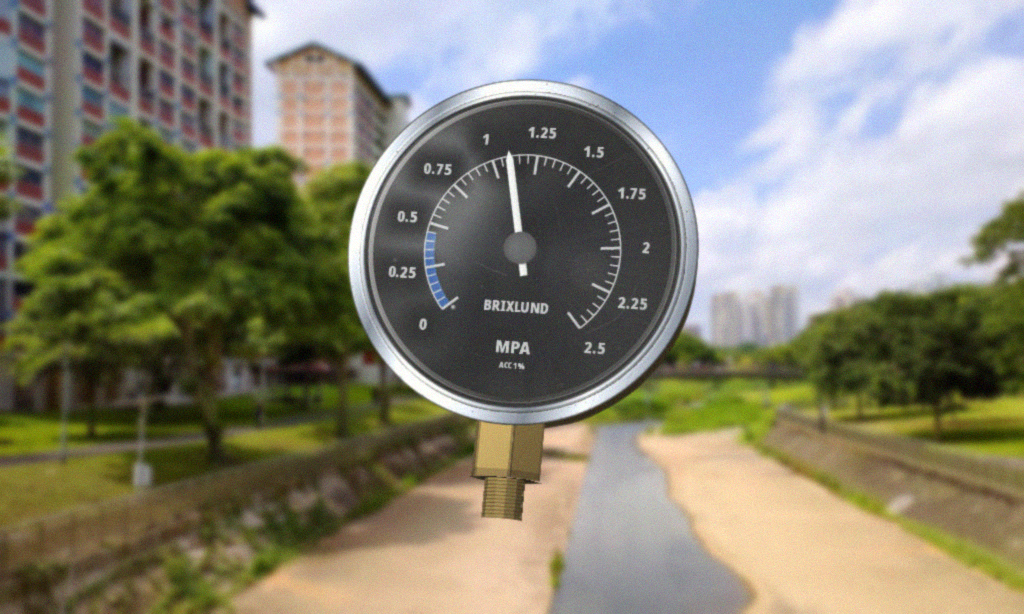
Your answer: MPa 1.1
